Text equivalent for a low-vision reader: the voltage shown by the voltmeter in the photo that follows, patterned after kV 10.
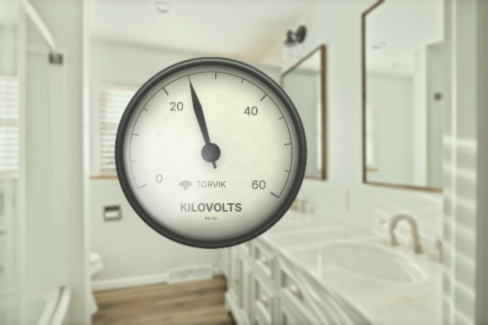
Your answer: kV 25
